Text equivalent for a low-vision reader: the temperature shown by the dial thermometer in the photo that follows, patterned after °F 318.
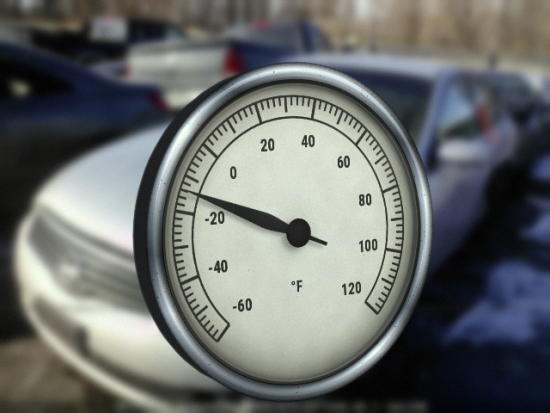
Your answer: °F -14
